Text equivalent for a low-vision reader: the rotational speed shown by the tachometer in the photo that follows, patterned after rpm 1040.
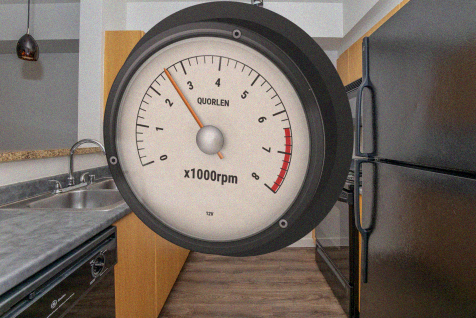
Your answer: rpm 2600
